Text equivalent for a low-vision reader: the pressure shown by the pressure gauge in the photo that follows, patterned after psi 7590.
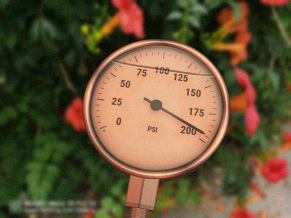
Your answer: psi 195
